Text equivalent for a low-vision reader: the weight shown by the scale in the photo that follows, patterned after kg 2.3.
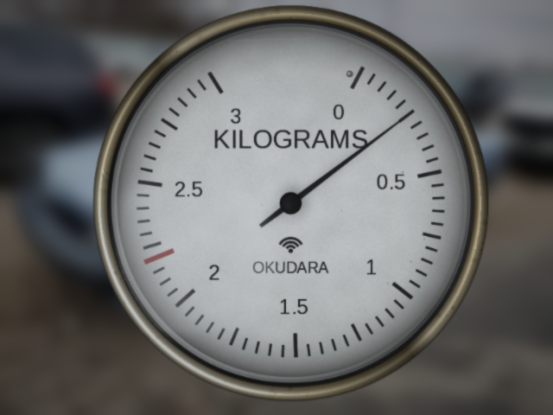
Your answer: kg 0.25
